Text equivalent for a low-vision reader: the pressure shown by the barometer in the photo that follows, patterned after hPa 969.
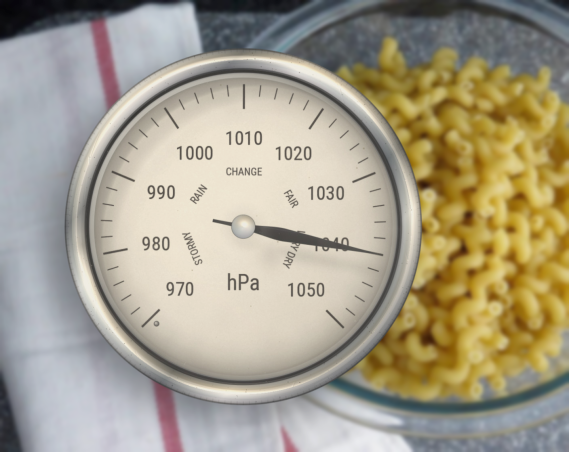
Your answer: hPa 1040
